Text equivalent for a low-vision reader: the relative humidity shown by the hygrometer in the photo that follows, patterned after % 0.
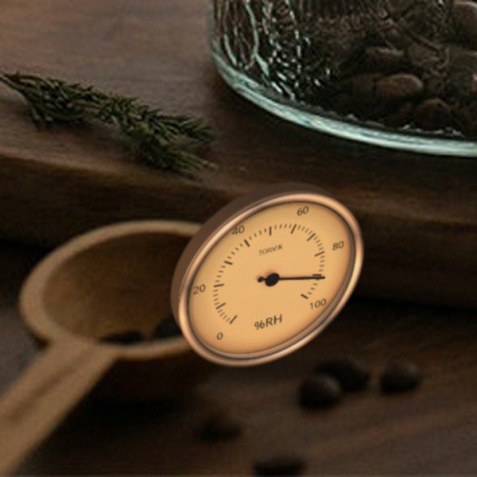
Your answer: % 90
